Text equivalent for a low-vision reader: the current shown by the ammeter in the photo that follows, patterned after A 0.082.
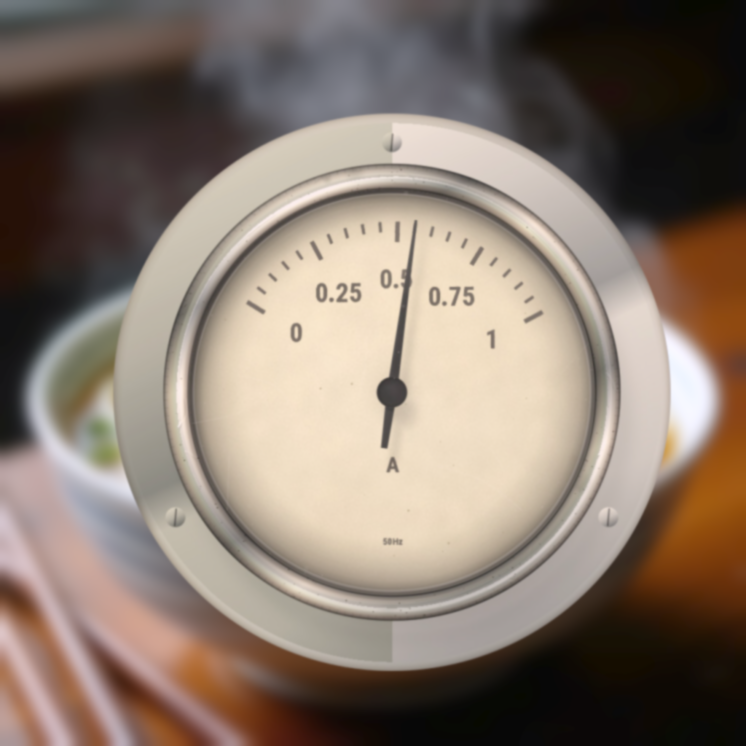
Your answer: A 0.55
